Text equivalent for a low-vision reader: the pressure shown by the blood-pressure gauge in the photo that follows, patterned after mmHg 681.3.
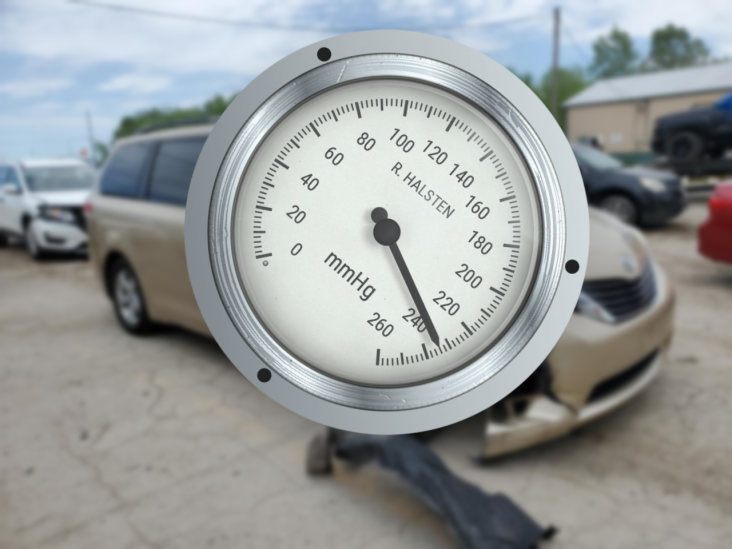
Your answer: mmHg 234
